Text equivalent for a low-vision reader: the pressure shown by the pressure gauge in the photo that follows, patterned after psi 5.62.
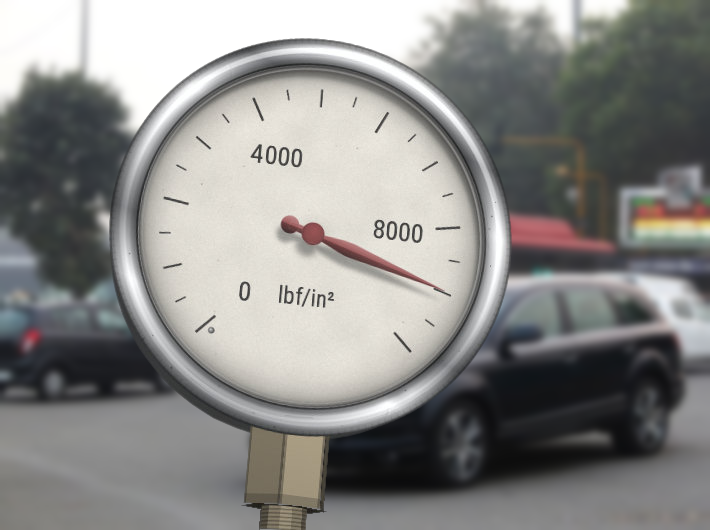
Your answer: psi 9000
